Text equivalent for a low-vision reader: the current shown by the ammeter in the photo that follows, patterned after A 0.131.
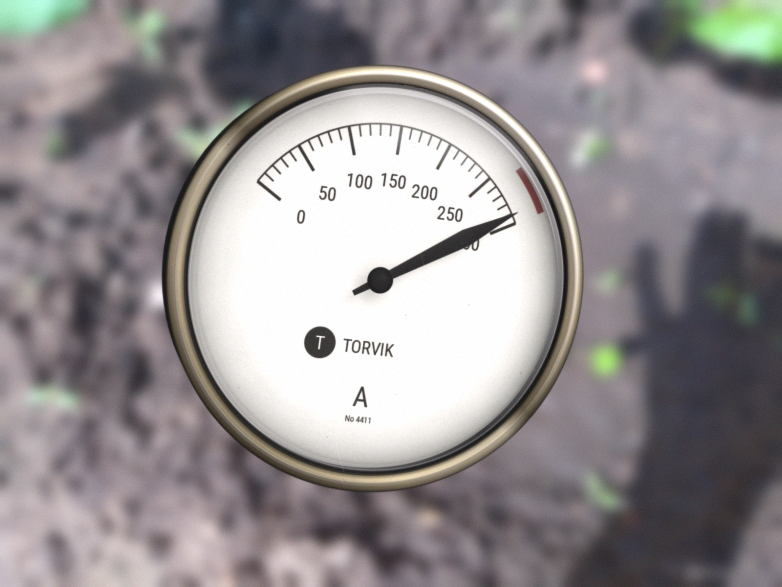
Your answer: A 290
